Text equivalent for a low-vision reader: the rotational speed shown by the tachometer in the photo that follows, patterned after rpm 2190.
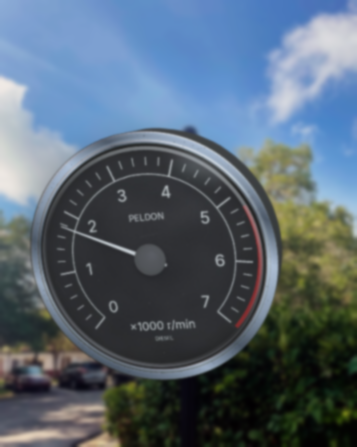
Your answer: rpm 1800
